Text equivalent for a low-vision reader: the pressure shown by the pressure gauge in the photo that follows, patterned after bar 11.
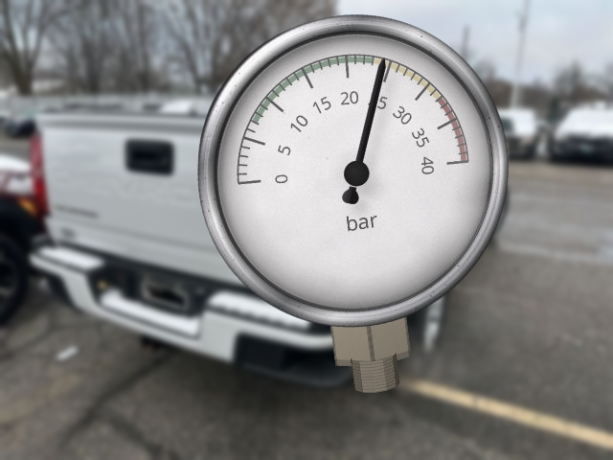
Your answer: bar 24
